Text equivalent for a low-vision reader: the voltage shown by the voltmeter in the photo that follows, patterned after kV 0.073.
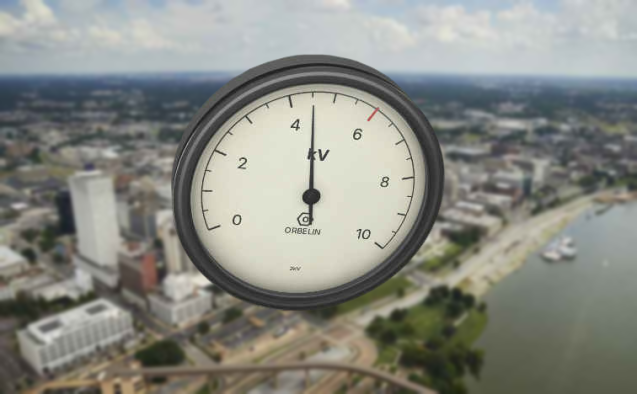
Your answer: kV 4.5
